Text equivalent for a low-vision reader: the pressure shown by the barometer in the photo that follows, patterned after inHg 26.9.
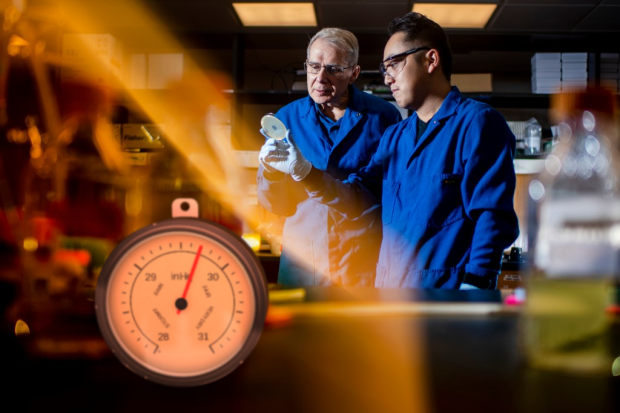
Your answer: inHg 29.7
